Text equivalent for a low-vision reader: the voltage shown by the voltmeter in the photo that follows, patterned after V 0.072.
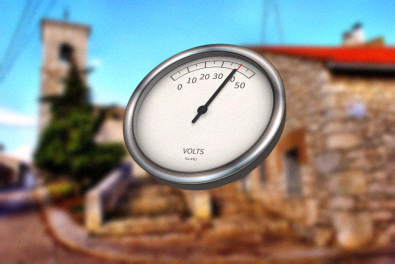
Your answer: V 40
